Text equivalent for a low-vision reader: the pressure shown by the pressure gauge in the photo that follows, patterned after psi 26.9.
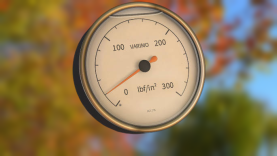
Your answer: psi 20
